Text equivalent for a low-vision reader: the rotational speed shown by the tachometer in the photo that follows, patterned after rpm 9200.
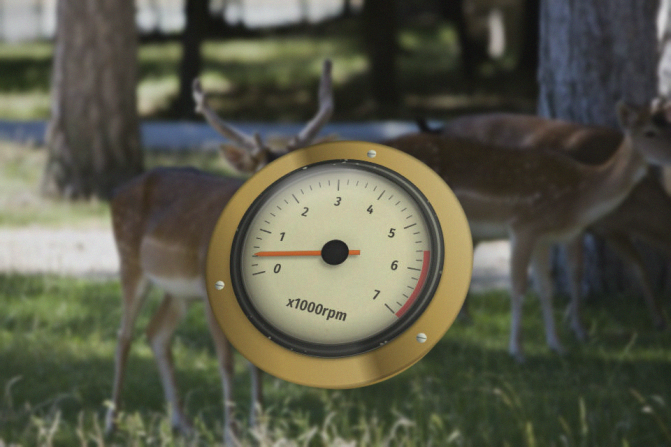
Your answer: rpm 400
